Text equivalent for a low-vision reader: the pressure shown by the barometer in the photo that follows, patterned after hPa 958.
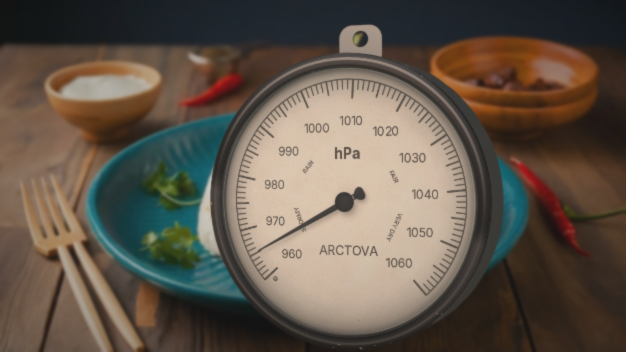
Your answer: hPa 965
